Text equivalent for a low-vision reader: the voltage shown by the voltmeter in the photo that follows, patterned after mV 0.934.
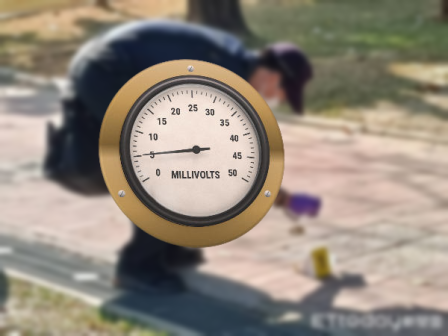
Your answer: mV 5
